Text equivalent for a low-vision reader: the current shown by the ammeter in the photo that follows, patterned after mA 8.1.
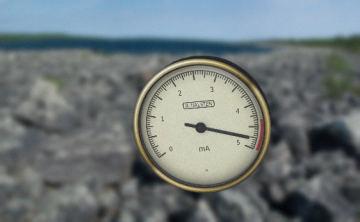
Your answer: mA 4.75
